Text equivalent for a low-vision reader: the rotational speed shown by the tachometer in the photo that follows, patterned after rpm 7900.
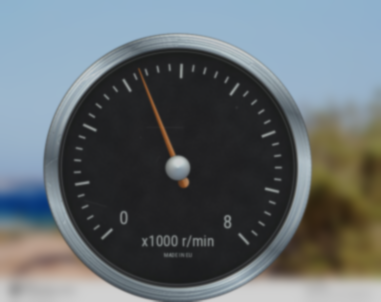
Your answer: rpm 3300
